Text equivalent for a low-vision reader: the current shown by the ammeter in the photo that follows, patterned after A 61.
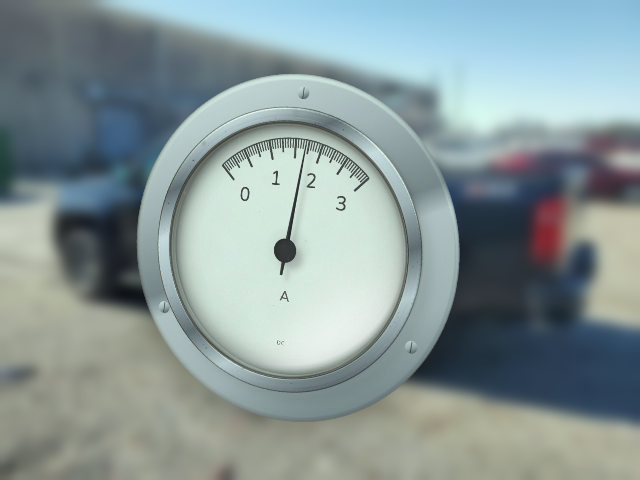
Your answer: A 1.75
